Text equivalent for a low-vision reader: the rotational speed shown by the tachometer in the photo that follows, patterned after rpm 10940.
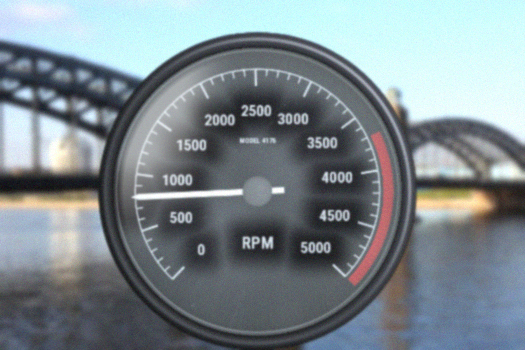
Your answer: rpm 800
